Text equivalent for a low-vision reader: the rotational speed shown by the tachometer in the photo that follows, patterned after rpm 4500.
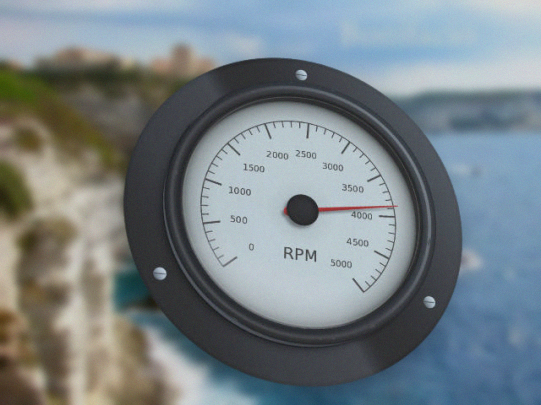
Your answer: rpm 3900
